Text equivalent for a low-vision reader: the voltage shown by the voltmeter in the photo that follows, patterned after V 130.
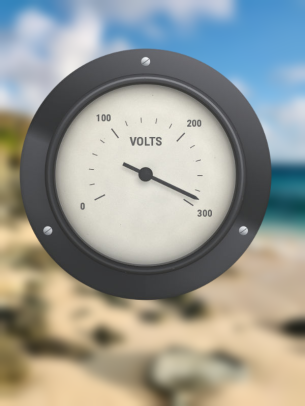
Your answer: V 290
